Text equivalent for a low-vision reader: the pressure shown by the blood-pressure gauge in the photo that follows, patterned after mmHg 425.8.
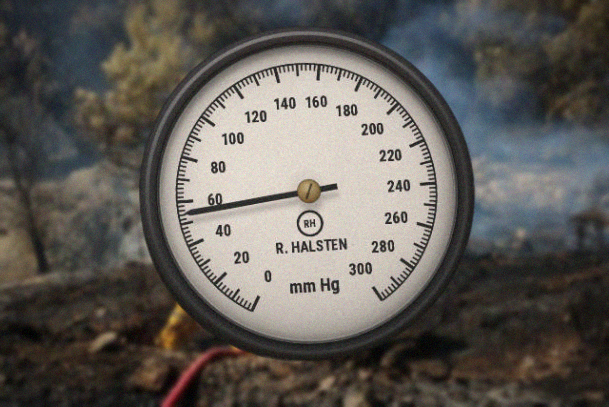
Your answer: mmHg 54
